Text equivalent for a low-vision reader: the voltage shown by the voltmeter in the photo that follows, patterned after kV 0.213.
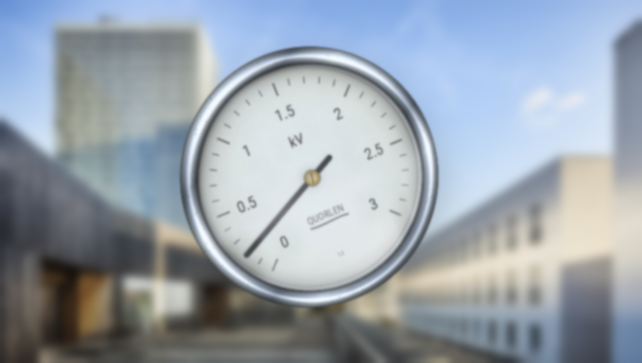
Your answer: kV 0.2
